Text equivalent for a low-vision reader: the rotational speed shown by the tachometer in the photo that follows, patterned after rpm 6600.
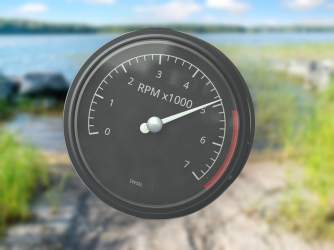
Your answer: rpm 4900
